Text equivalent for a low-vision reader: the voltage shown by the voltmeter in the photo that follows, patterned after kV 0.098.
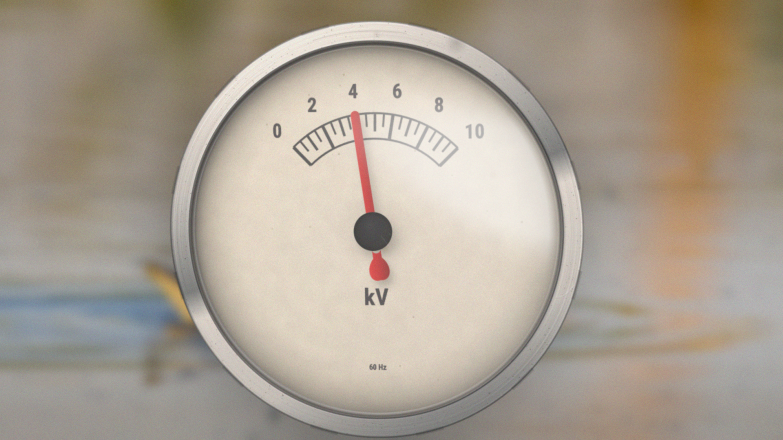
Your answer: kV 4
